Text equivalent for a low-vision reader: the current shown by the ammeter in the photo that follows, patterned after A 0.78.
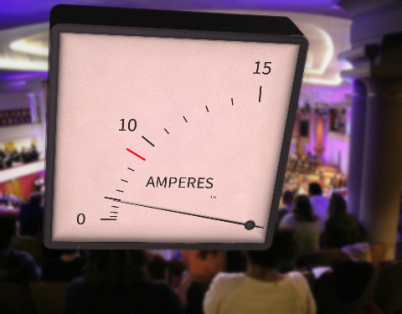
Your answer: A 5
